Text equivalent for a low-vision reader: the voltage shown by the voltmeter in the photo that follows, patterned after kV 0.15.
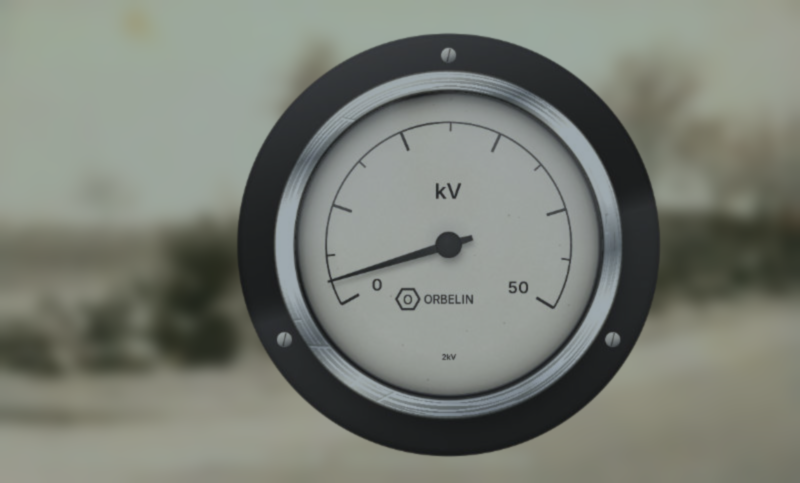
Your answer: kV 2.5
